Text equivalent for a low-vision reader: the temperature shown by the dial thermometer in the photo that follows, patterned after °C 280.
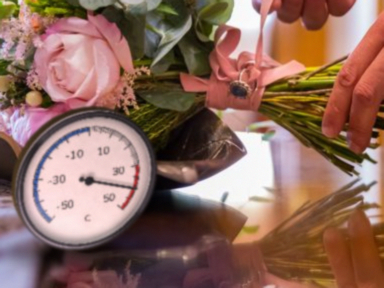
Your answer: °C 40
